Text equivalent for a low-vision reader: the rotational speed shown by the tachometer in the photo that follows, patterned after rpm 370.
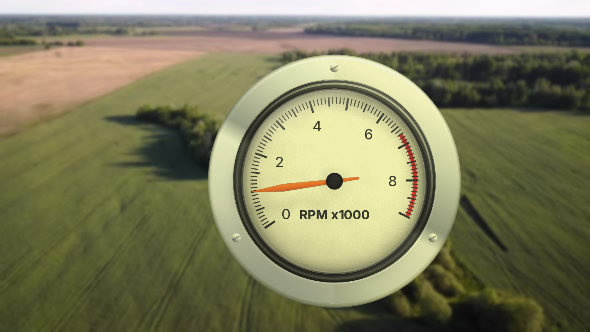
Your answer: rpm 1000
